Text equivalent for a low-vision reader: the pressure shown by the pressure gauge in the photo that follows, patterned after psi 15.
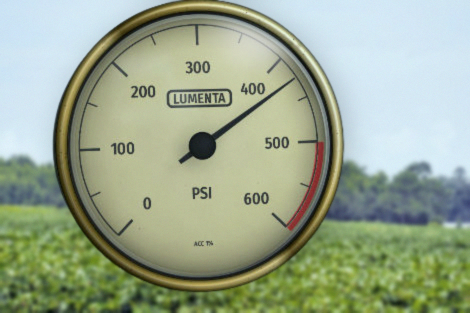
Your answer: psi 425
